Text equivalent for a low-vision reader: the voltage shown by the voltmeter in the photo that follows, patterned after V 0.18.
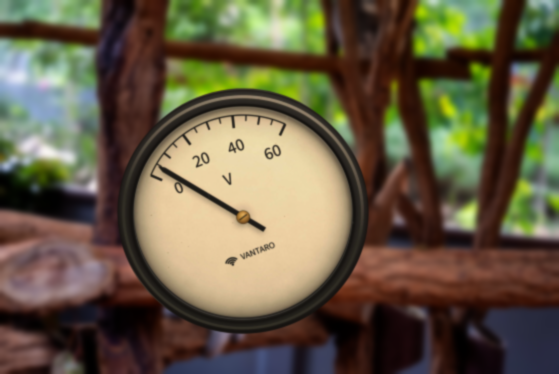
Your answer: V 5
